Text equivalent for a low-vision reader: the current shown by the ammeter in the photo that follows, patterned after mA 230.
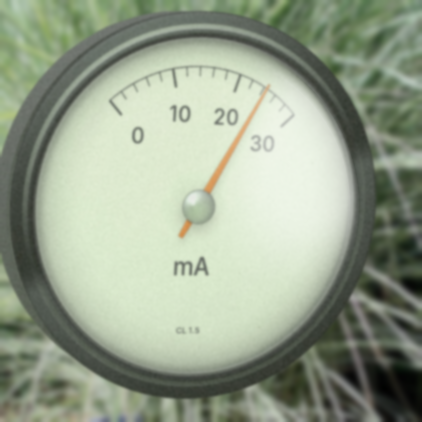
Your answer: mA 24
